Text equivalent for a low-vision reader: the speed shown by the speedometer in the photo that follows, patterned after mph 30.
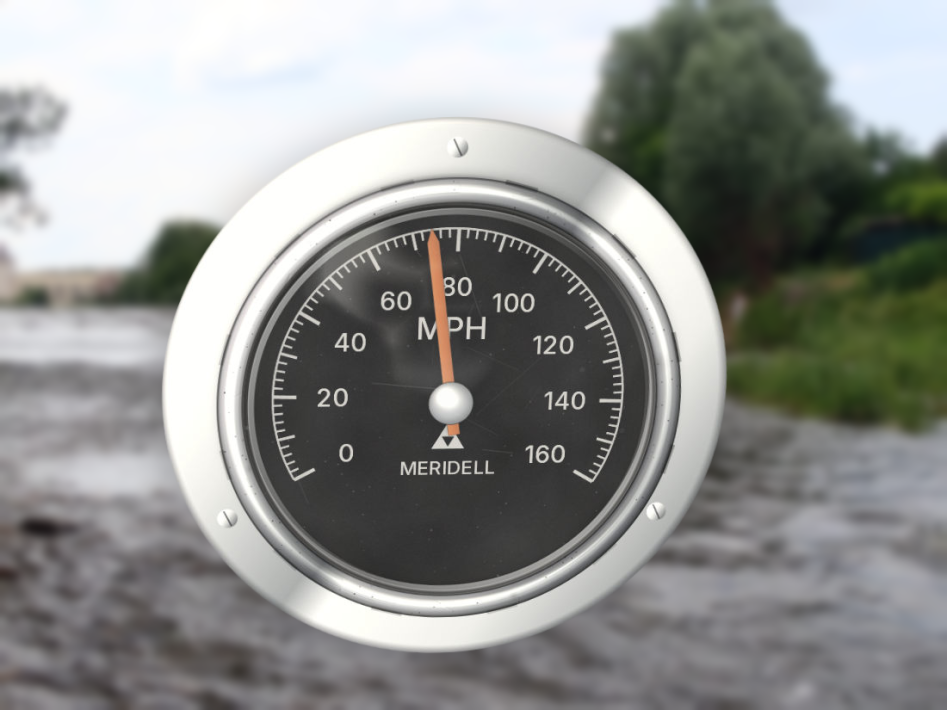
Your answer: mph 74
